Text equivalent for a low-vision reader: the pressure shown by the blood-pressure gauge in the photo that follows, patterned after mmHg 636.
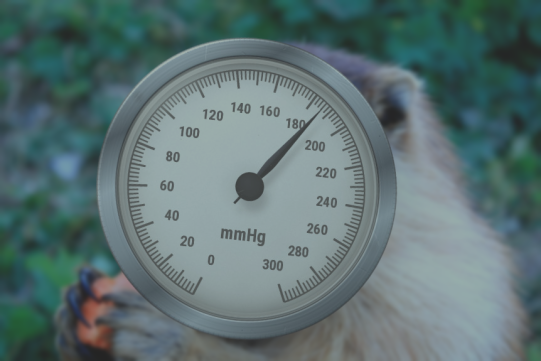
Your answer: mmHg 186
